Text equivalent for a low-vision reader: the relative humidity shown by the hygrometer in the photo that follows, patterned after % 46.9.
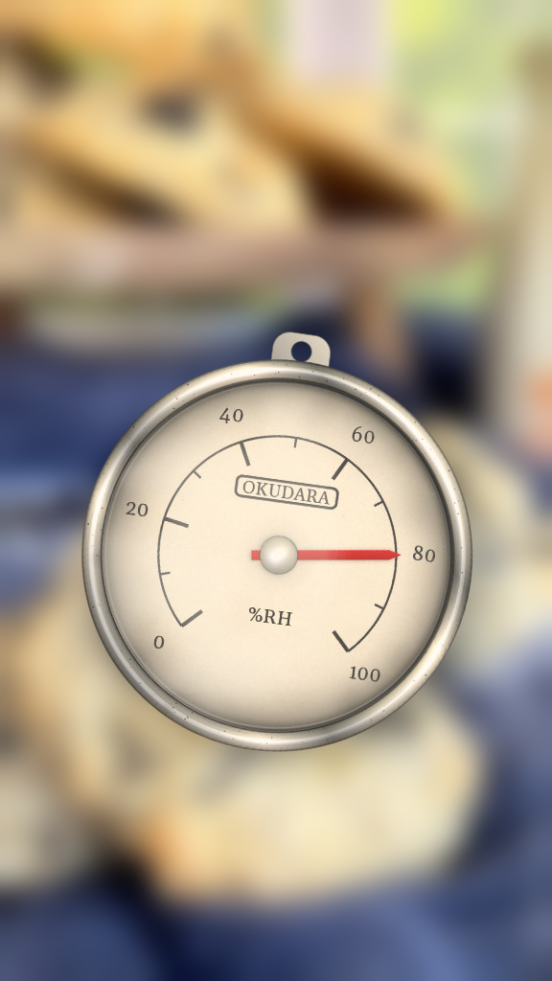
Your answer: % 80
